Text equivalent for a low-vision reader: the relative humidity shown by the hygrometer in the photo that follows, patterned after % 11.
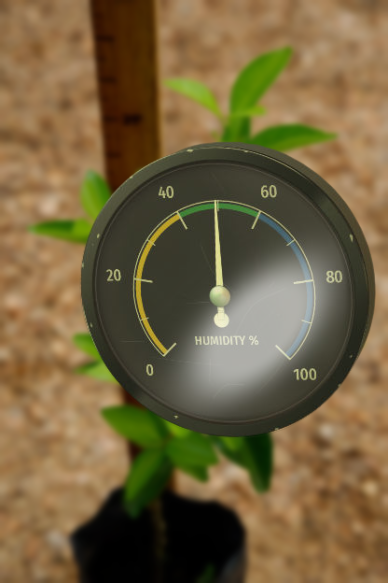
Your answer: % 50
